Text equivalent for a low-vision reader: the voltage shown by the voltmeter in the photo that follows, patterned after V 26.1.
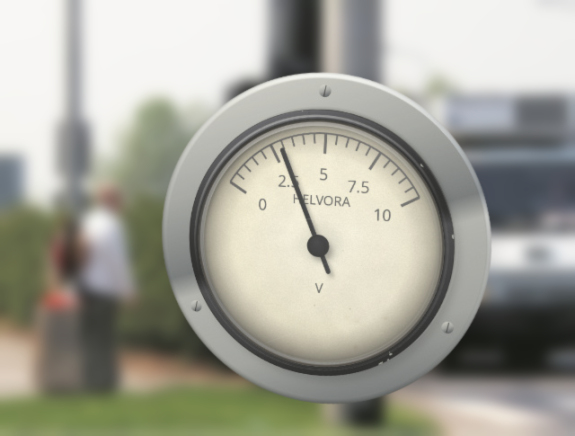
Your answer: V 3
